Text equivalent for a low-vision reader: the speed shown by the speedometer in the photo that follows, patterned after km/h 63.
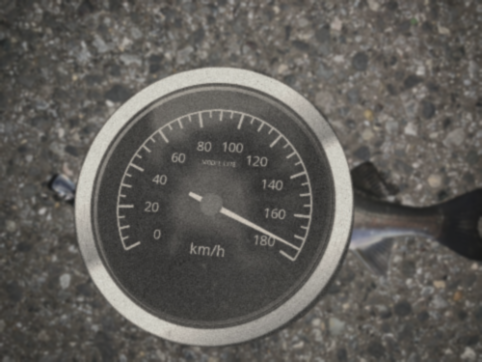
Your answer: km/h 175
